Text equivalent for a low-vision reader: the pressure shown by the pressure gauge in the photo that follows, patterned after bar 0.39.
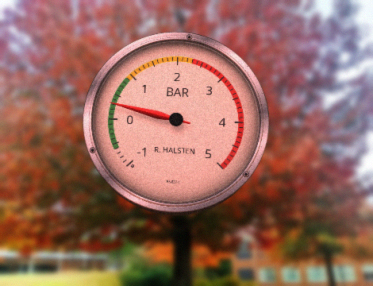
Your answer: bar 0.3
